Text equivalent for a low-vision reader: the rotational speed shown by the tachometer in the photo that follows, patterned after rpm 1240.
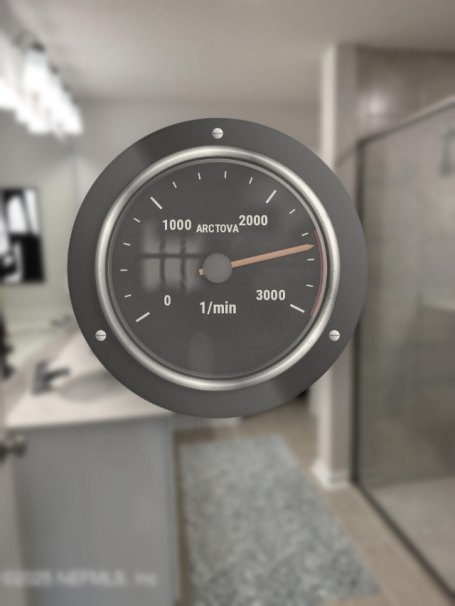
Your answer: rpm 2500
